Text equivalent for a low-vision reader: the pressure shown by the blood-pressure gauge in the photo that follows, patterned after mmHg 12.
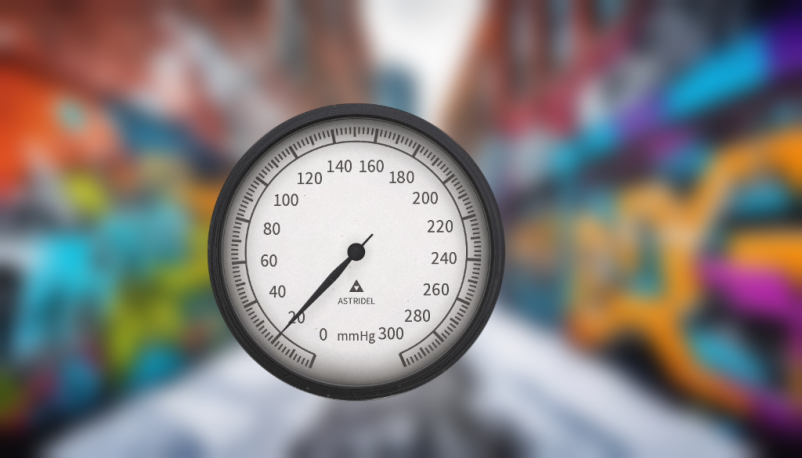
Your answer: mmHg 20
